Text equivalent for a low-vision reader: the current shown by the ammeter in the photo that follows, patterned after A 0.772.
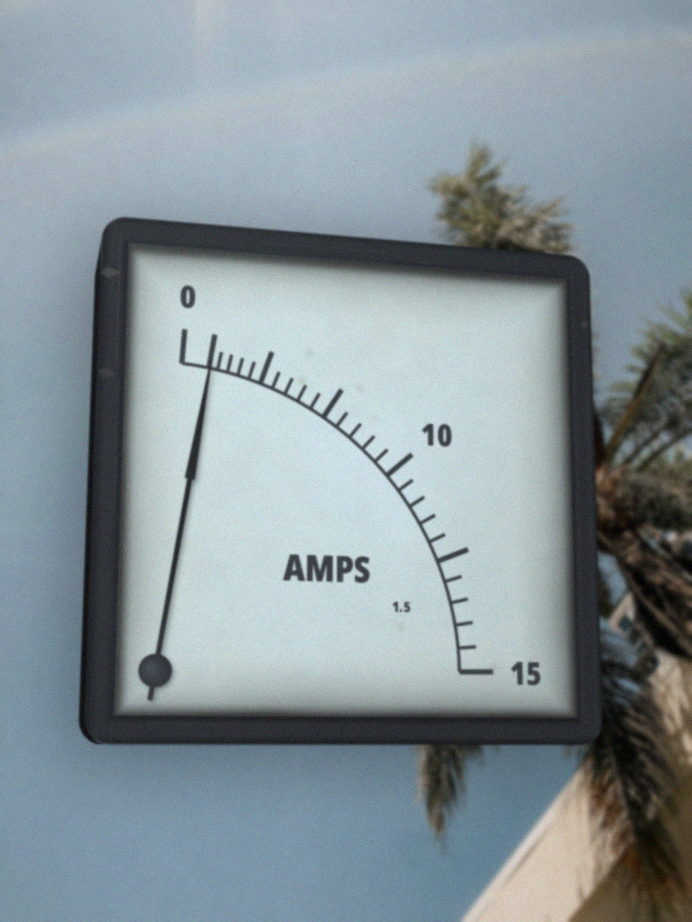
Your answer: A 2.5
